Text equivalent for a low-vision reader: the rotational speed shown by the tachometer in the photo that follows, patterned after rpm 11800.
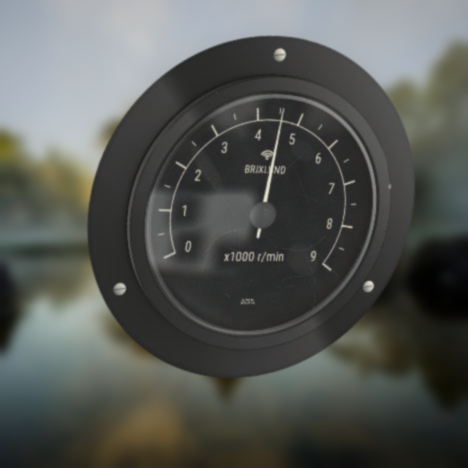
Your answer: rpm 4500
